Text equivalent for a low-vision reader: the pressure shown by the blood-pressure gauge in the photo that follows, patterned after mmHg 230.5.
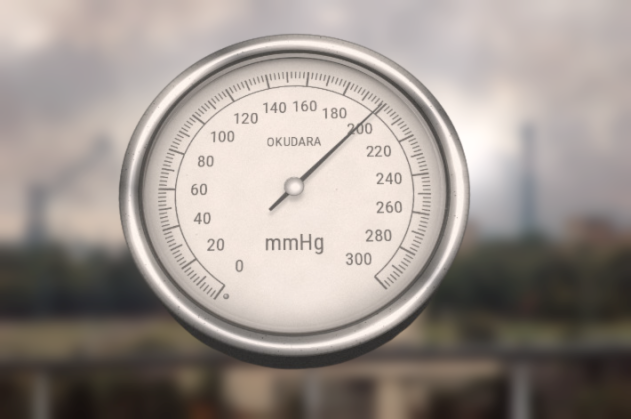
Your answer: mmHg 200
